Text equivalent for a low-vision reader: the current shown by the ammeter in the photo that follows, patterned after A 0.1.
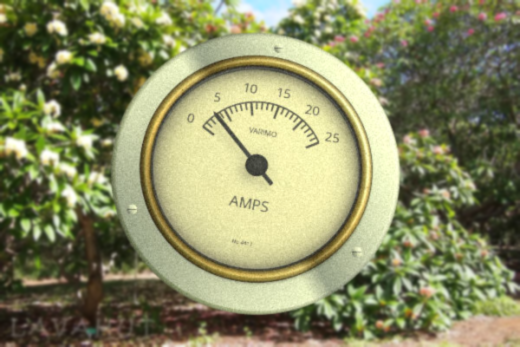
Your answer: A 3
